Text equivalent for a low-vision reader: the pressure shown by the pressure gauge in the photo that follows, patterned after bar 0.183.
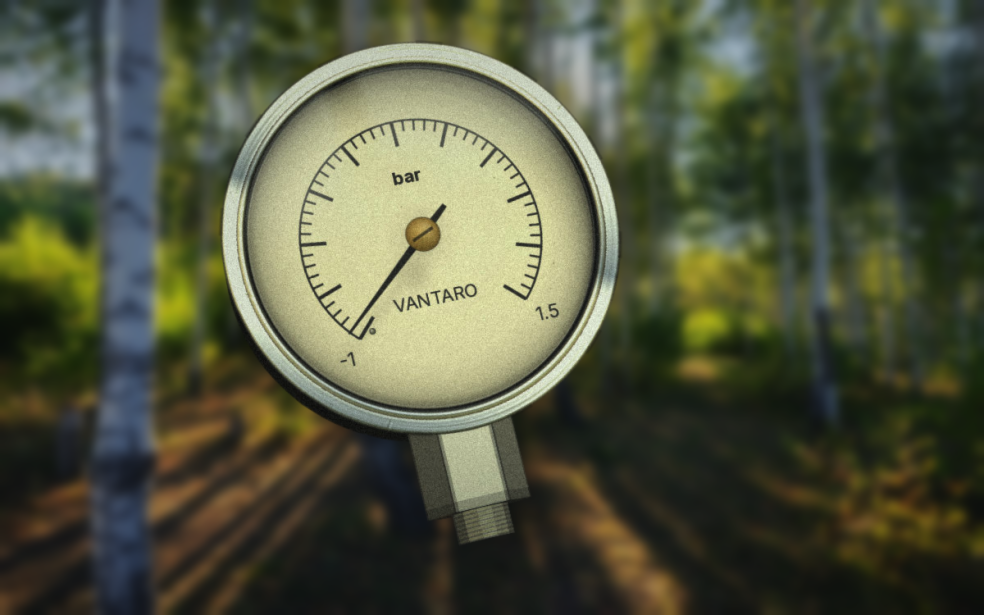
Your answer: bar -0.95
